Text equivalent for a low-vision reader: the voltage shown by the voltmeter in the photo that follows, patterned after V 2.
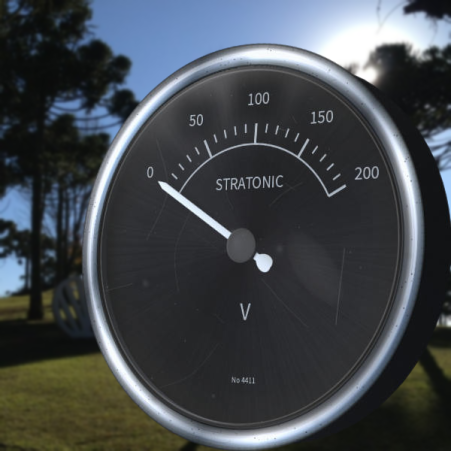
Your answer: V 0
